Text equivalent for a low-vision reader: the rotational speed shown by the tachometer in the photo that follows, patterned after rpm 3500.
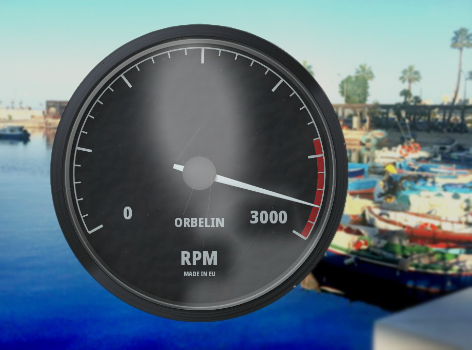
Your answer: rpm 2800
